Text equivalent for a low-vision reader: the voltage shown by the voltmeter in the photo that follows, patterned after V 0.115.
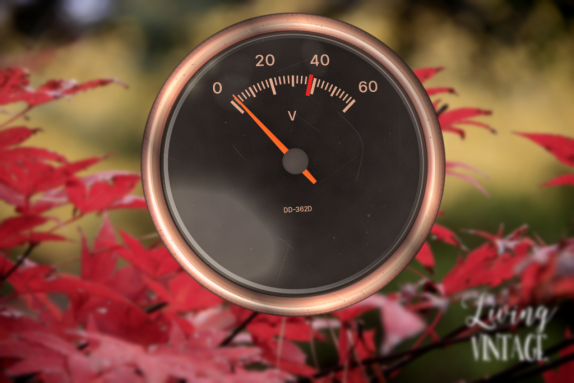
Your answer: V 2
